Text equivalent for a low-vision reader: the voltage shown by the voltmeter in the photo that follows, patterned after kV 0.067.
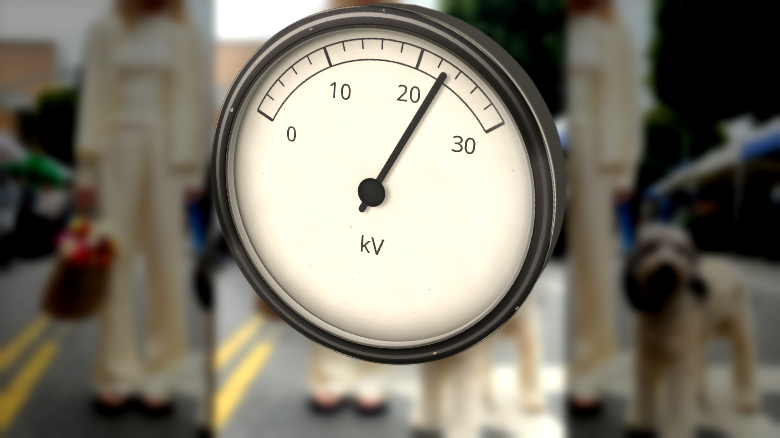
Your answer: kV 23
